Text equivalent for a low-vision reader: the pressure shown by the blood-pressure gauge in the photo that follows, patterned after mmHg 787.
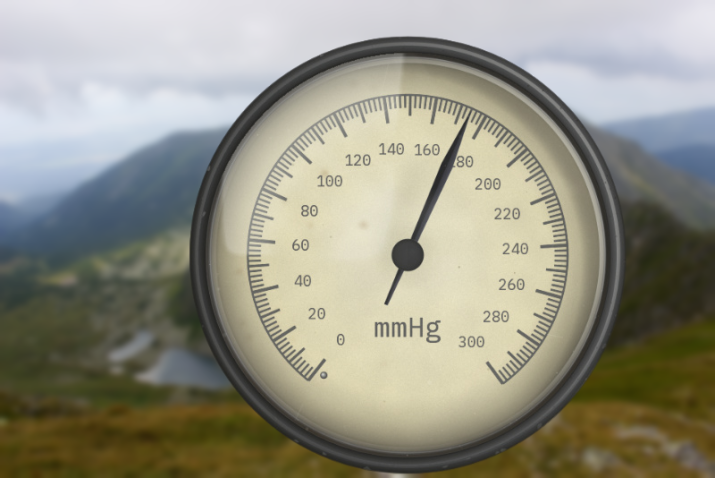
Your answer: mmHg 174
